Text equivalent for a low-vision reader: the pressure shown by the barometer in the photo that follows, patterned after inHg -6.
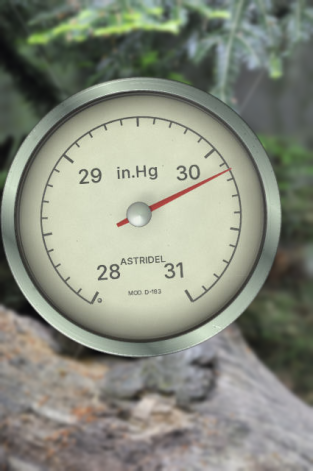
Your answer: inHg 30.15
